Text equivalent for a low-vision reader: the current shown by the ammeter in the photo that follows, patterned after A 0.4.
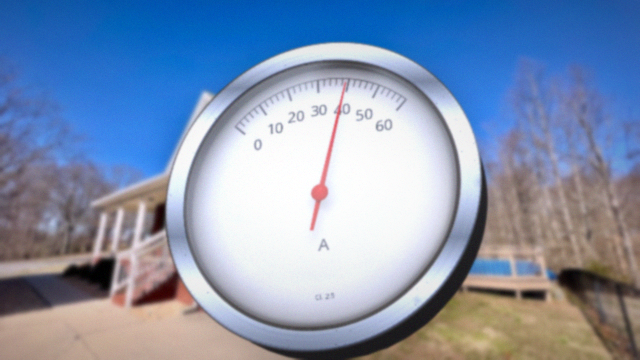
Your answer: A 40
